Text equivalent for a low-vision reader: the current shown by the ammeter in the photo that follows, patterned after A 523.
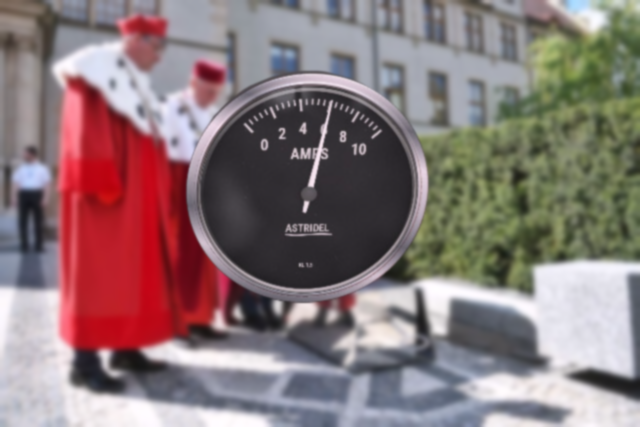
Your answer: A 6
